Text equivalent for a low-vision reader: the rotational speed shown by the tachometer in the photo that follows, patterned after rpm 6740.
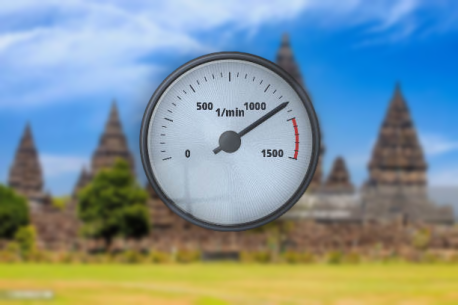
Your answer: rpm 1150
